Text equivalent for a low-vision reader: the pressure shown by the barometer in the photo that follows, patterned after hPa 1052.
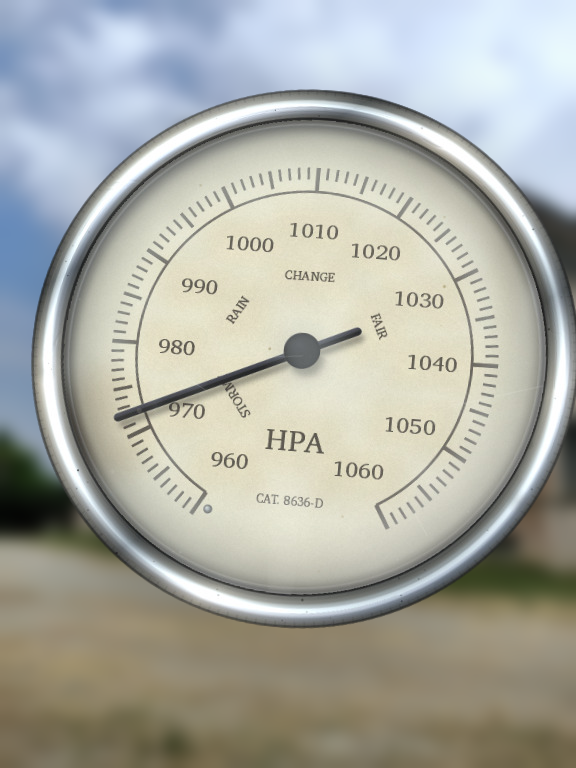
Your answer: hPa 972
